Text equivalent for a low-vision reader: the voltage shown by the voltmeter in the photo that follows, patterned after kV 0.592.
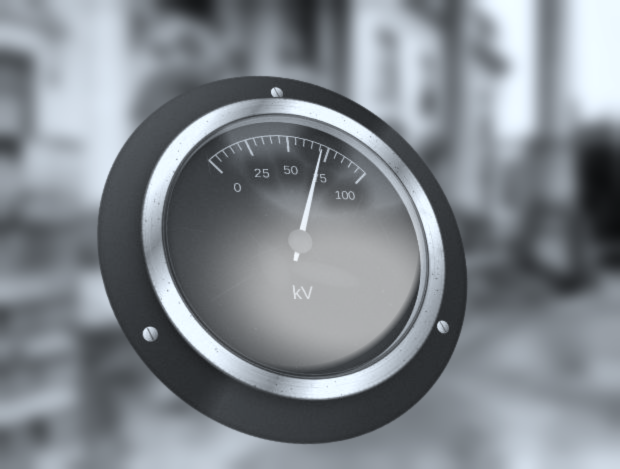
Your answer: kV 70
